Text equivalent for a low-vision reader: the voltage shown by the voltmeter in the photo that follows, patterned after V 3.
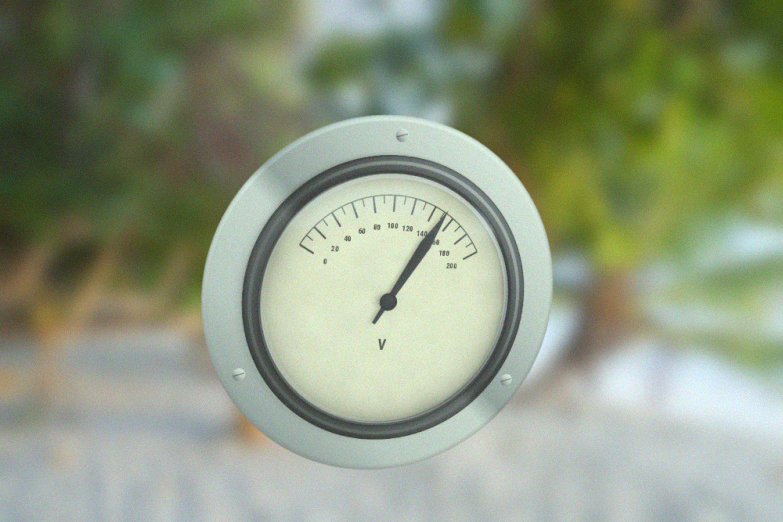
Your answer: V 150
